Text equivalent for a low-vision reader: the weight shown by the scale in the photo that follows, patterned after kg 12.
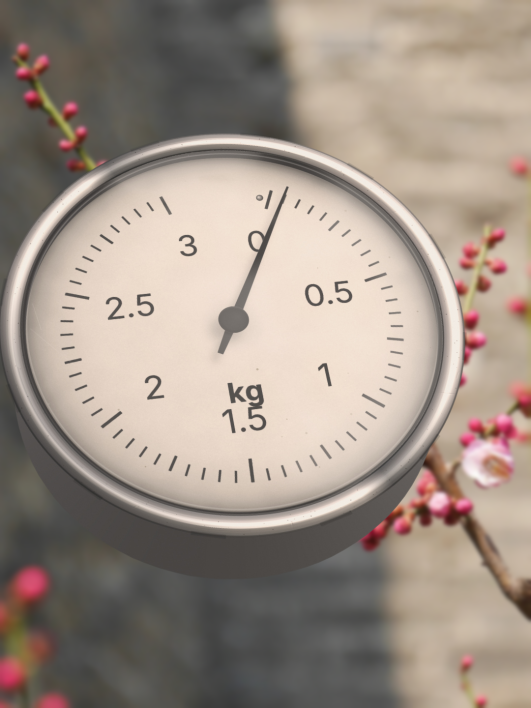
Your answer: kg 0.05
